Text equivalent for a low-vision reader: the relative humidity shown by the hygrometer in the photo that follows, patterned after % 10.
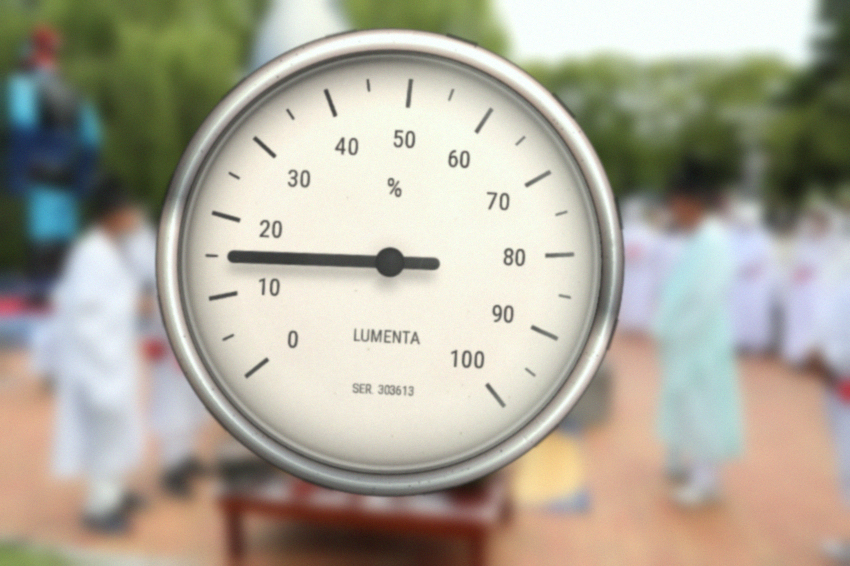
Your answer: % 15
